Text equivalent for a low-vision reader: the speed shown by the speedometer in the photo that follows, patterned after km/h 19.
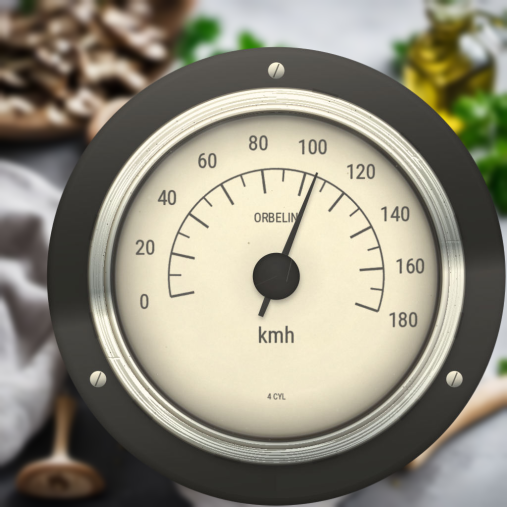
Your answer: km/h 105
